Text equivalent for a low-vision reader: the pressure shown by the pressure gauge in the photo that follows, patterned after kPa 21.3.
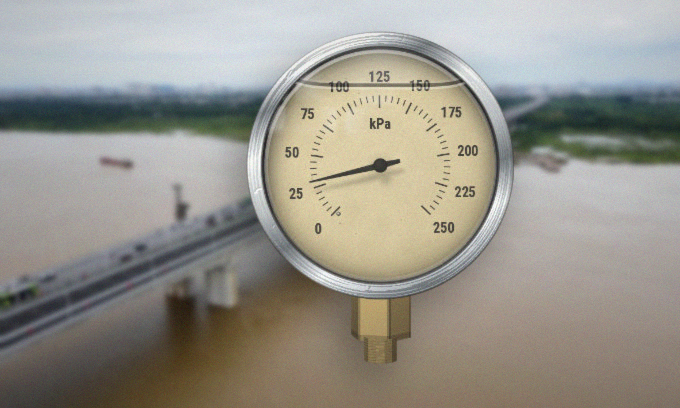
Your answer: kPa 30
